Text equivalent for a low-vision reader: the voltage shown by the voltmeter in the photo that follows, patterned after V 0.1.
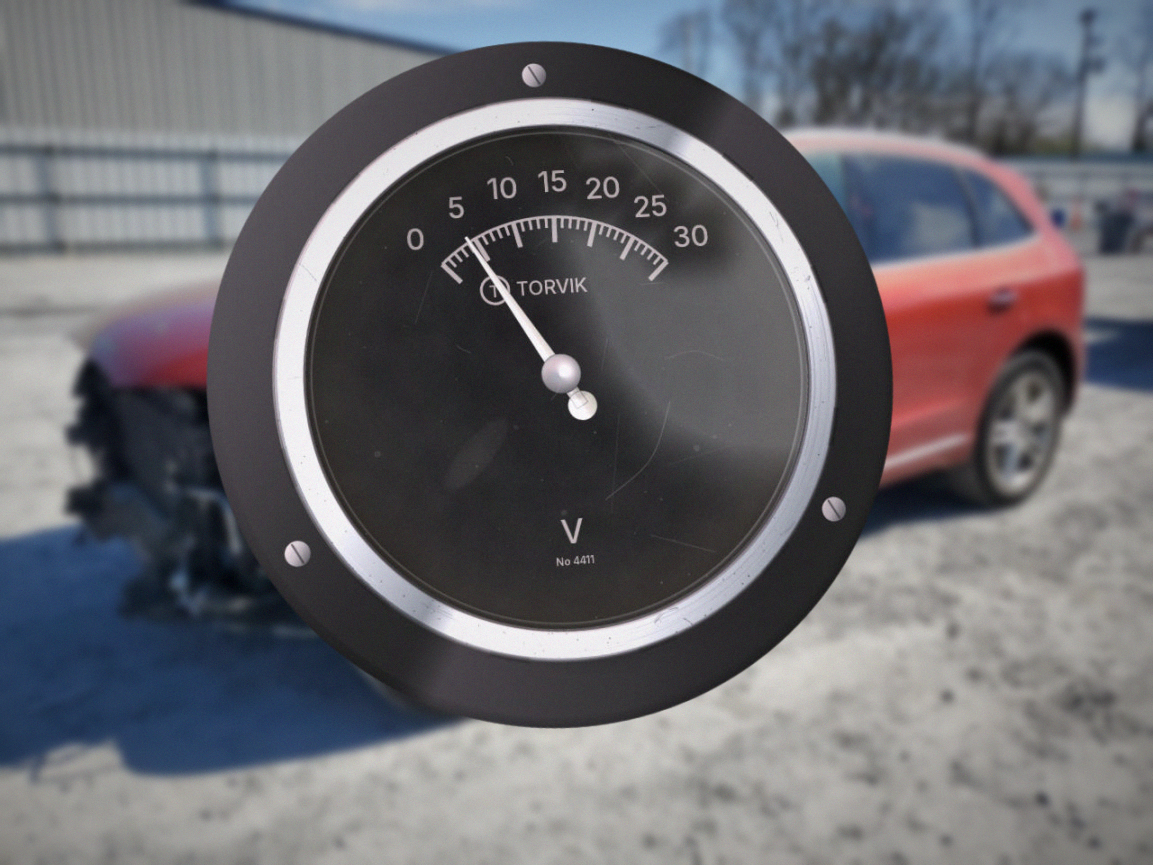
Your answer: V 4
